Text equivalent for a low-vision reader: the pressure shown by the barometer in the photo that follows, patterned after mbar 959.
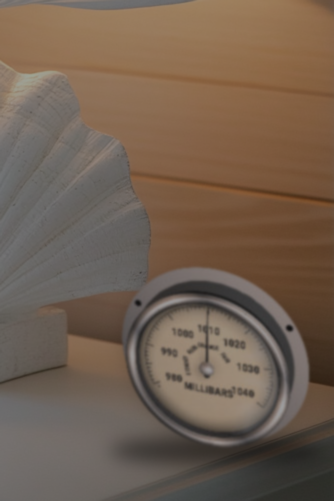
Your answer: mbar 1010
